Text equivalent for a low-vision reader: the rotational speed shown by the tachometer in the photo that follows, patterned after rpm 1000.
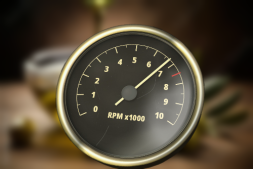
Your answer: rpm 6750
